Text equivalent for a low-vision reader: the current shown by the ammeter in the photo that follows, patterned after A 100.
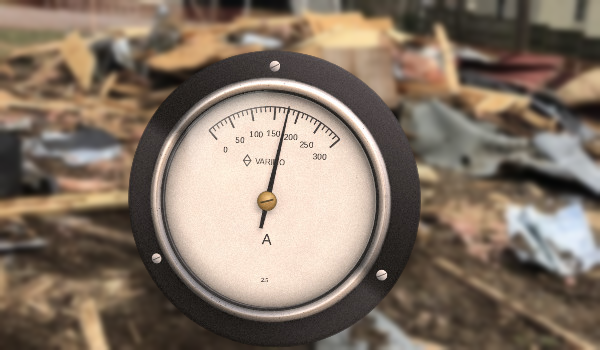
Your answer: A 180
